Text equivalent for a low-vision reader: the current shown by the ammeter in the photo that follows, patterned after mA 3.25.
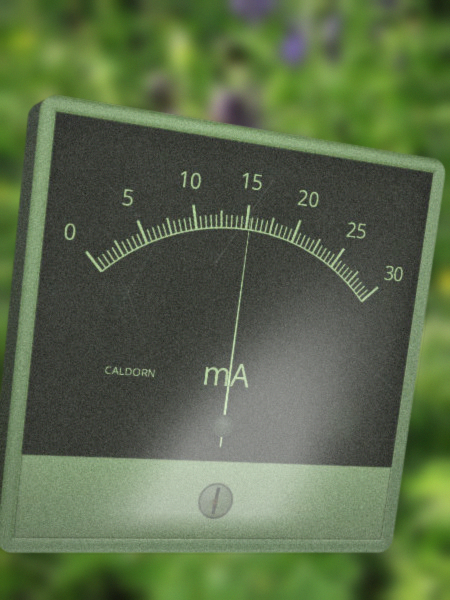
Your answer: mA 15
